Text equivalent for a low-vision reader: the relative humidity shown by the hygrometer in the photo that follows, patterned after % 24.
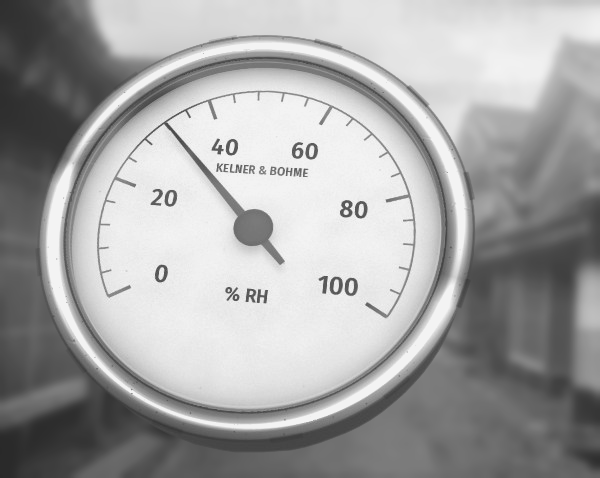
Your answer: % 32
